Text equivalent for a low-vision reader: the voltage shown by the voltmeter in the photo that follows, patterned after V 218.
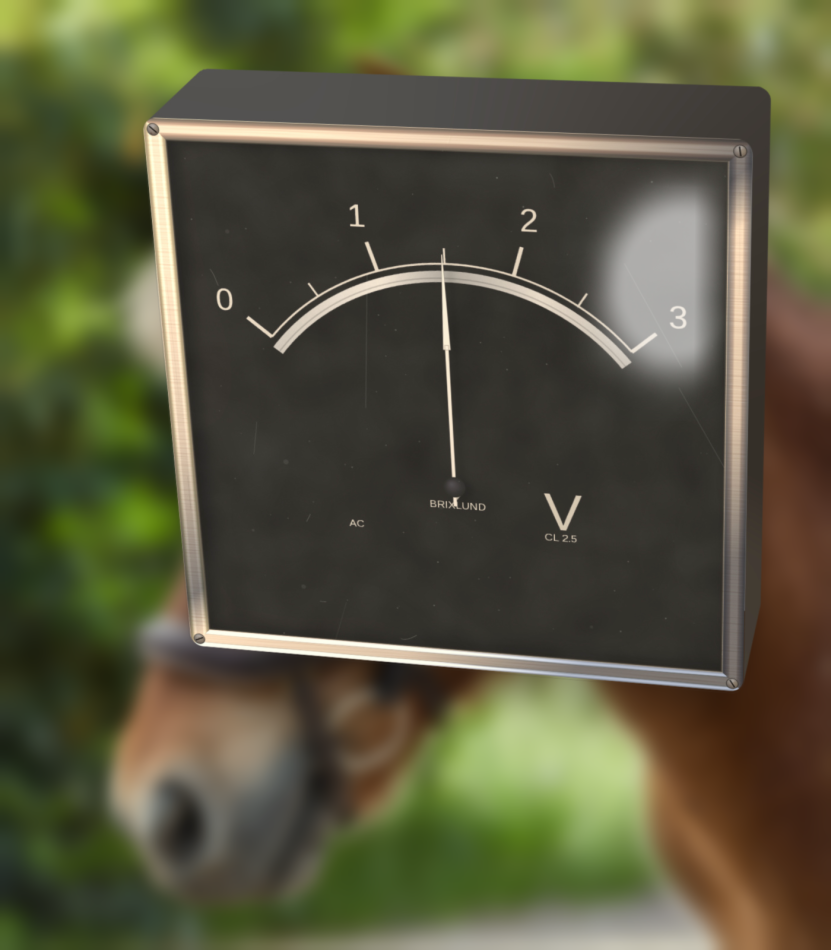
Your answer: V 1.5
